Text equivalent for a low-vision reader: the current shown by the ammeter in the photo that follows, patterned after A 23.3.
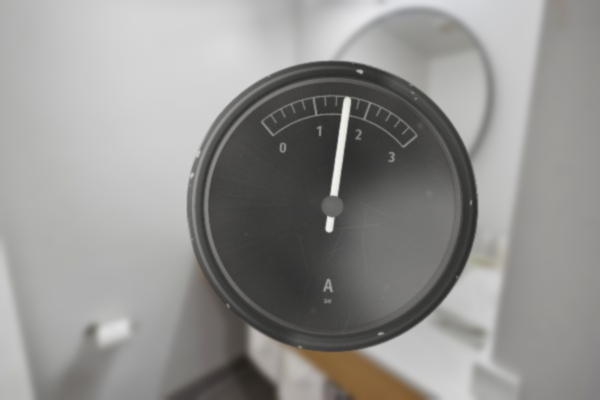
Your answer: A 1.6
